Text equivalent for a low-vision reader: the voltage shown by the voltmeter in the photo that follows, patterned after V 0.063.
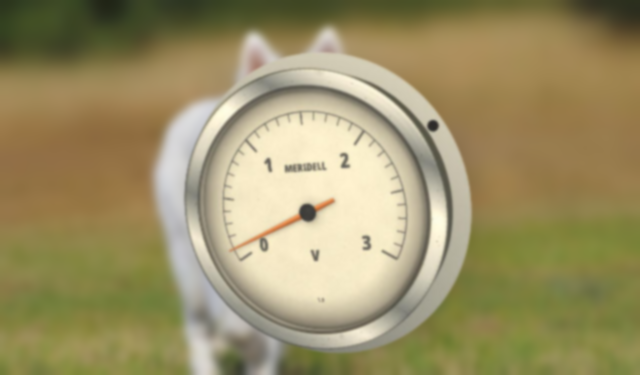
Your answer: V 0.1
